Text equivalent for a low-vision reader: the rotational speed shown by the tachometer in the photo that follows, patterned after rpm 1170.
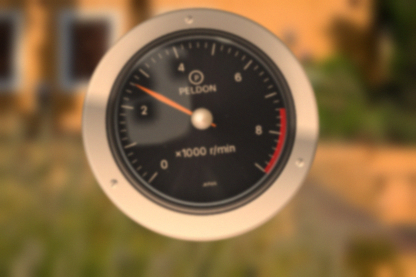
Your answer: rpm 2600
